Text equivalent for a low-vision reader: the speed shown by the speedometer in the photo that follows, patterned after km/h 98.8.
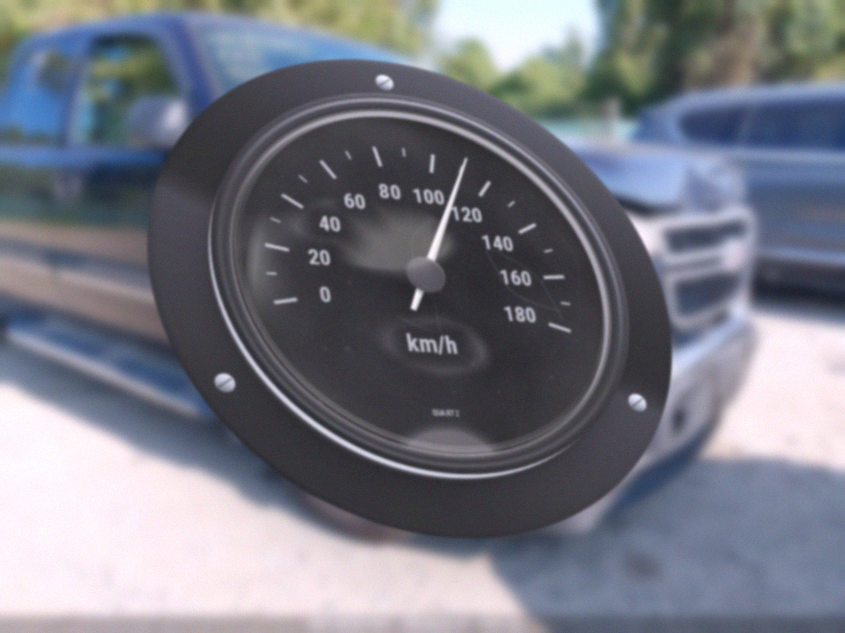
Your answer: km/h 110
